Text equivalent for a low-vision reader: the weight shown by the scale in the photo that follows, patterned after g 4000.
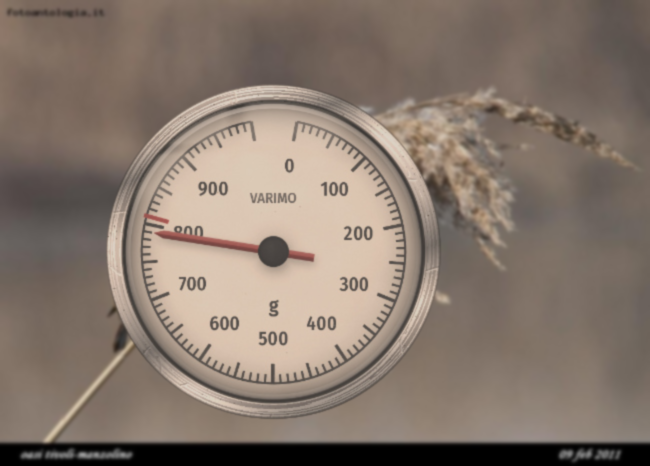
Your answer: g 790
